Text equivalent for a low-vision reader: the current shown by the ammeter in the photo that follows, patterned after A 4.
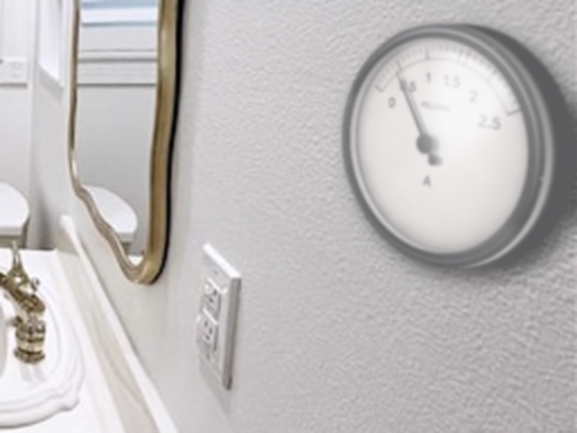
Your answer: A 0.5
